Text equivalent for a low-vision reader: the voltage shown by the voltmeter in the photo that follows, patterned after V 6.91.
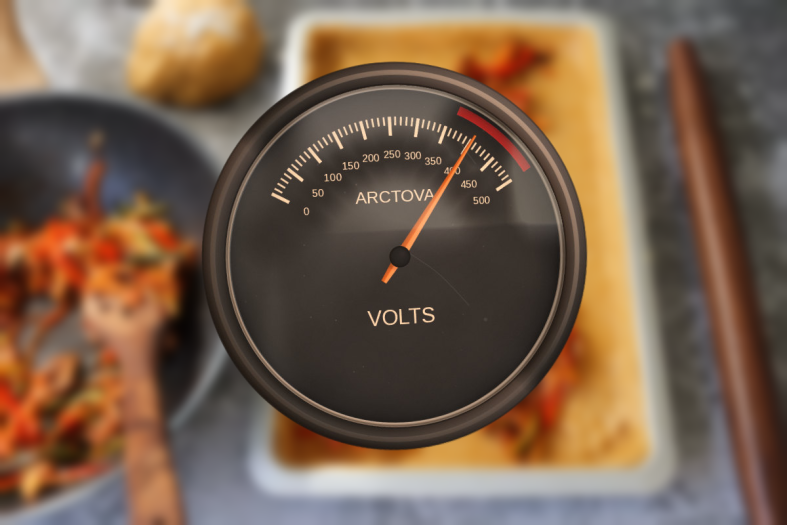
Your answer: V 400
